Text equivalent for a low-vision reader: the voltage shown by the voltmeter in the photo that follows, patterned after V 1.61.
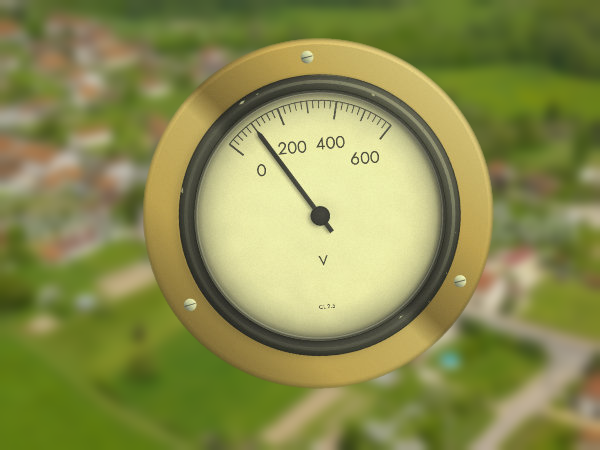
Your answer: V 100
